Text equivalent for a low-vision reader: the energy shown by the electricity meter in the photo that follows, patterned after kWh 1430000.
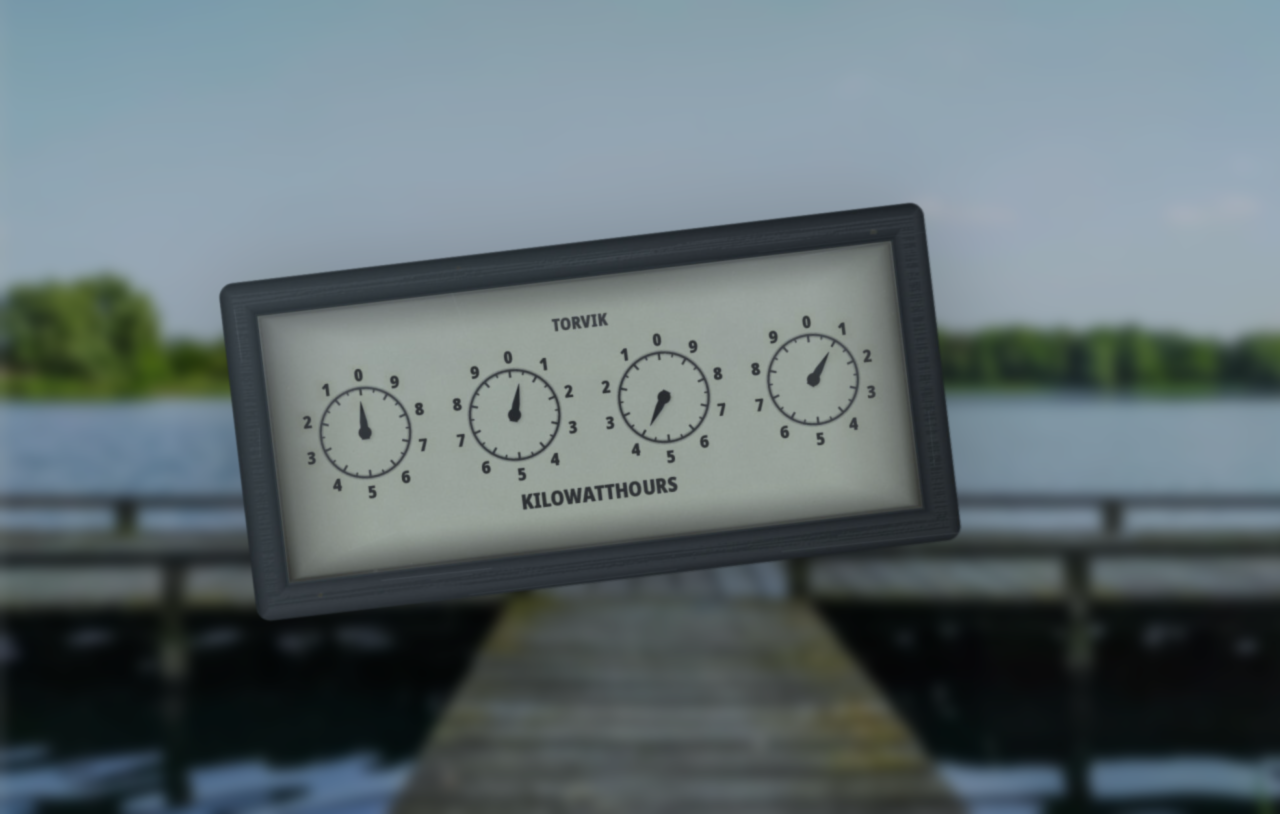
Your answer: kWh 41
